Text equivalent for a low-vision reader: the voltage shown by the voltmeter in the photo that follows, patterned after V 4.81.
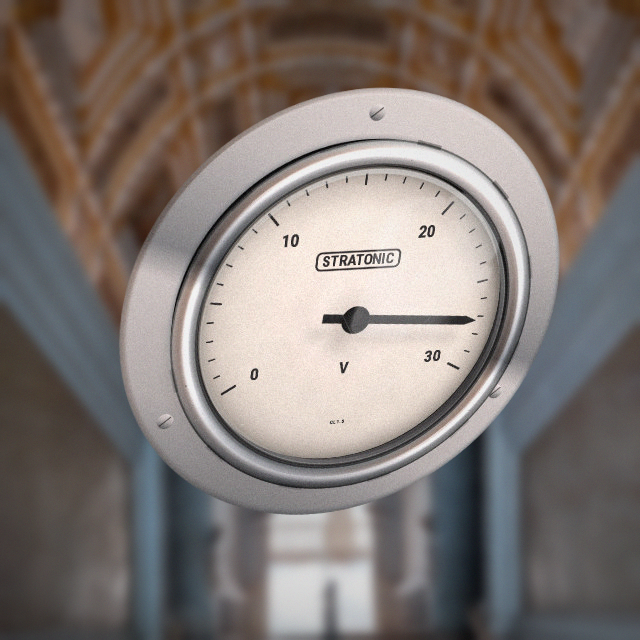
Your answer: V 27
